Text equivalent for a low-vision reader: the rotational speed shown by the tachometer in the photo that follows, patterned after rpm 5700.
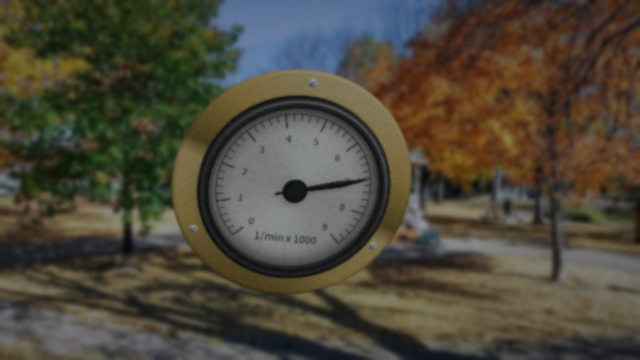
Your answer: rpm 7000
